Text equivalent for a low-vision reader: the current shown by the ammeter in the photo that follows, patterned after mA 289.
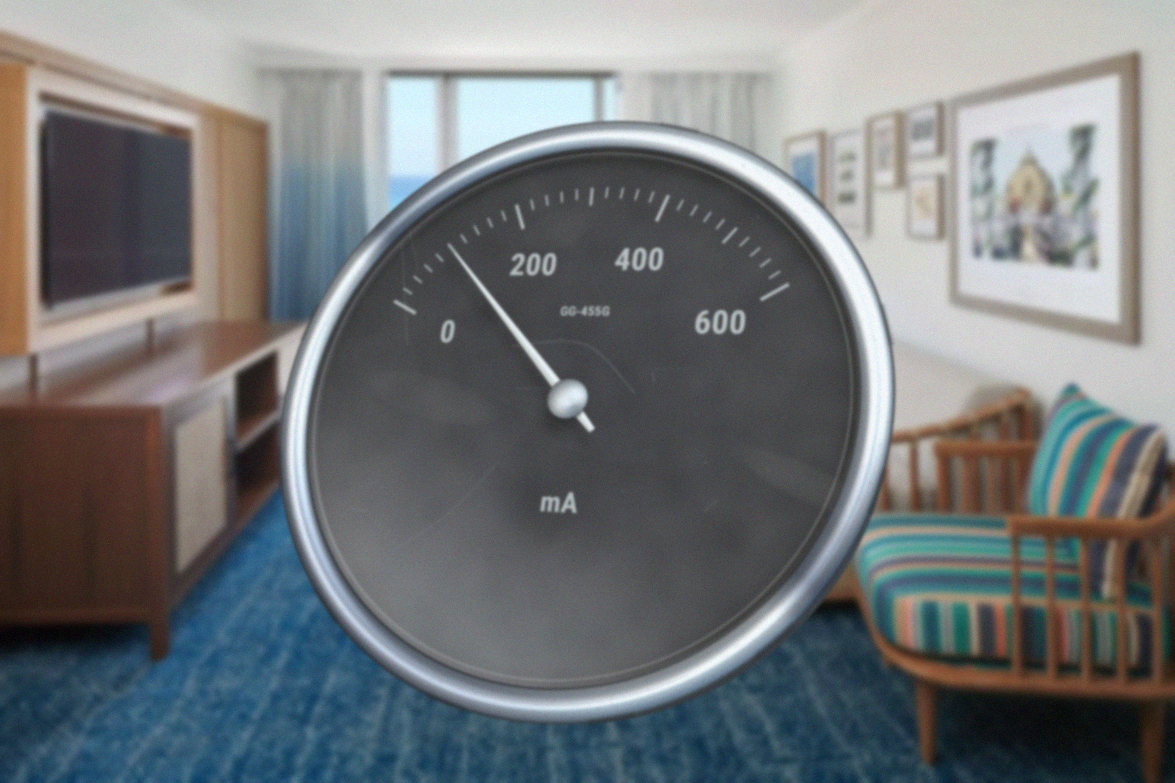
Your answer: mA 100
